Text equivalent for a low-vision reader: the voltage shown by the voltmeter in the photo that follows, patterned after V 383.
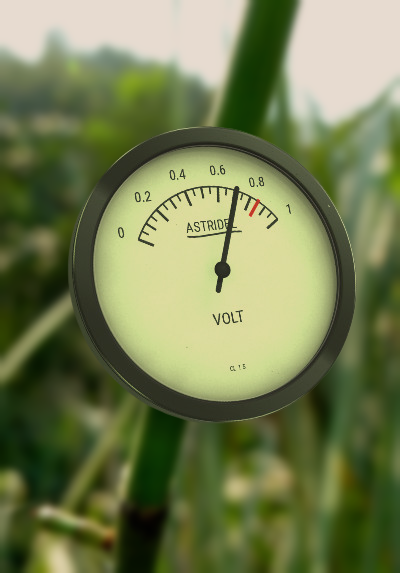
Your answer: V 0.7
